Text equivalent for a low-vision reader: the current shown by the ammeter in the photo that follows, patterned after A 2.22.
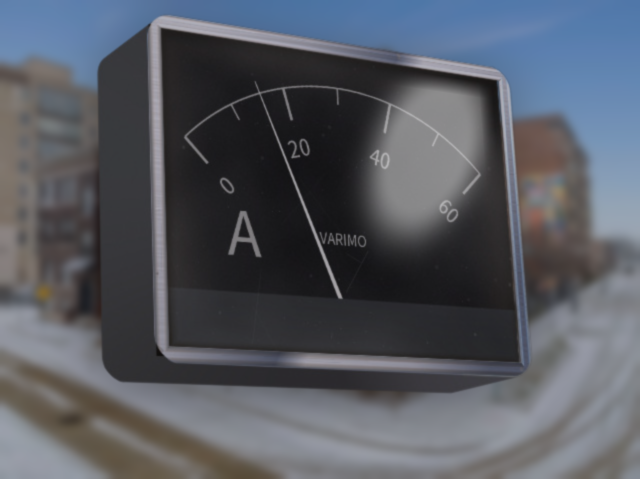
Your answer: A 15
